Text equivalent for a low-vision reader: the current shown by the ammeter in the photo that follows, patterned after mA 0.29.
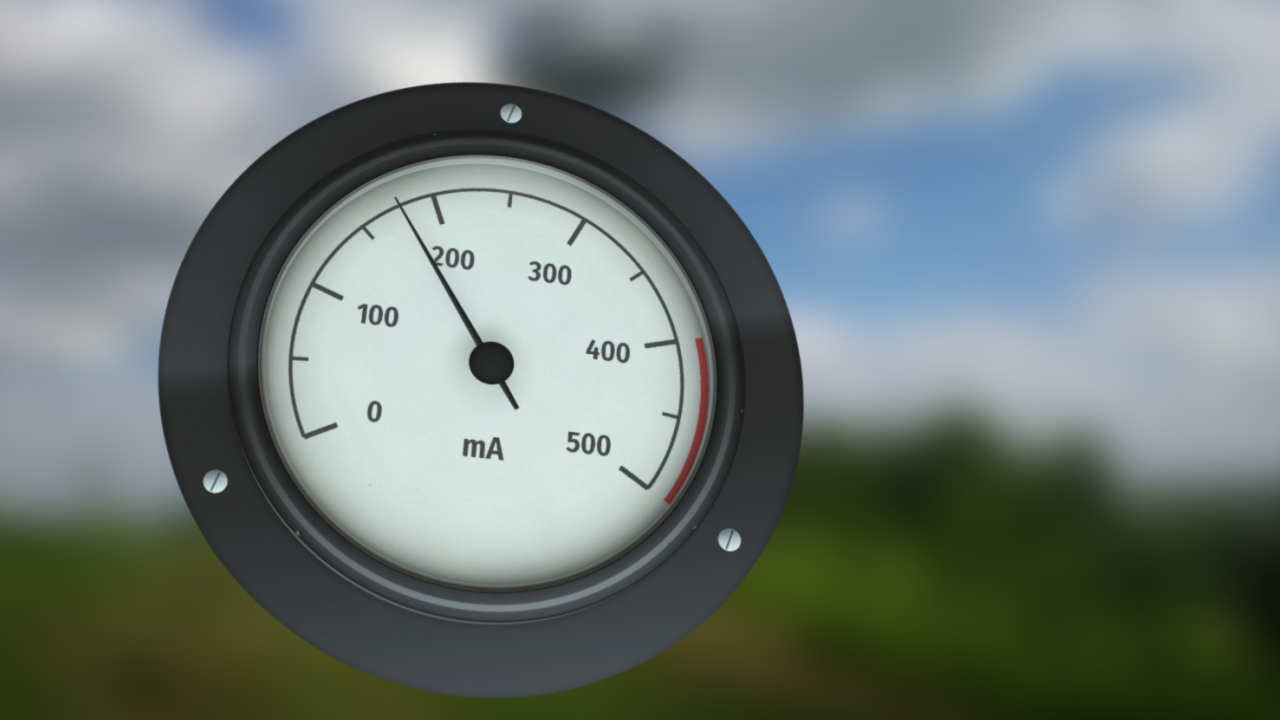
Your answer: mA 175
